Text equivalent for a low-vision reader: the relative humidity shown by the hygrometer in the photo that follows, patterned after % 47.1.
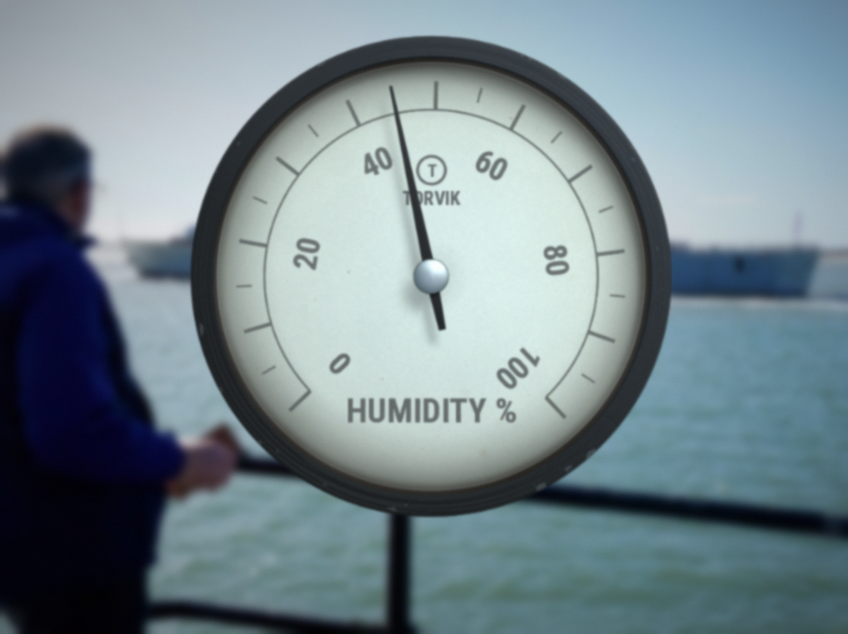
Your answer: % 45
